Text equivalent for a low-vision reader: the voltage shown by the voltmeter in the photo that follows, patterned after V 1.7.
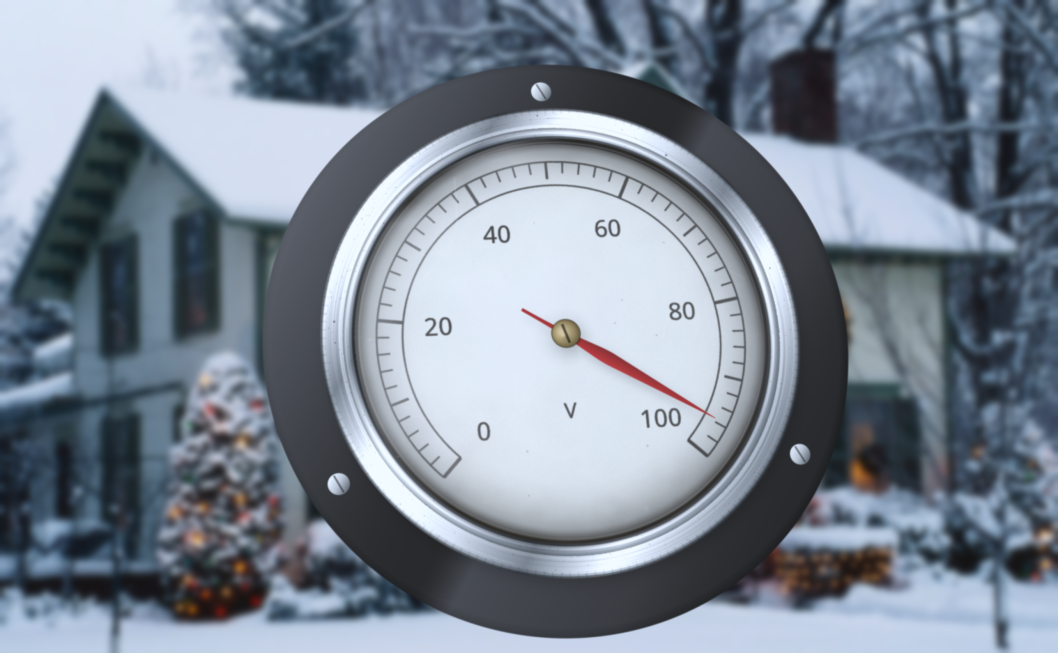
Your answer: V 96
